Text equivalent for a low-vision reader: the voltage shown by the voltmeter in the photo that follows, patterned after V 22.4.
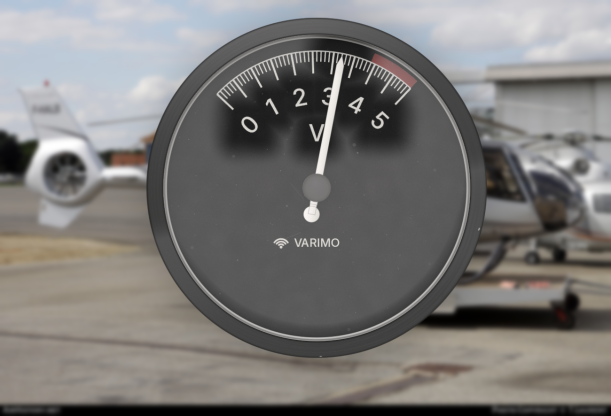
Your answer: V 3.2
